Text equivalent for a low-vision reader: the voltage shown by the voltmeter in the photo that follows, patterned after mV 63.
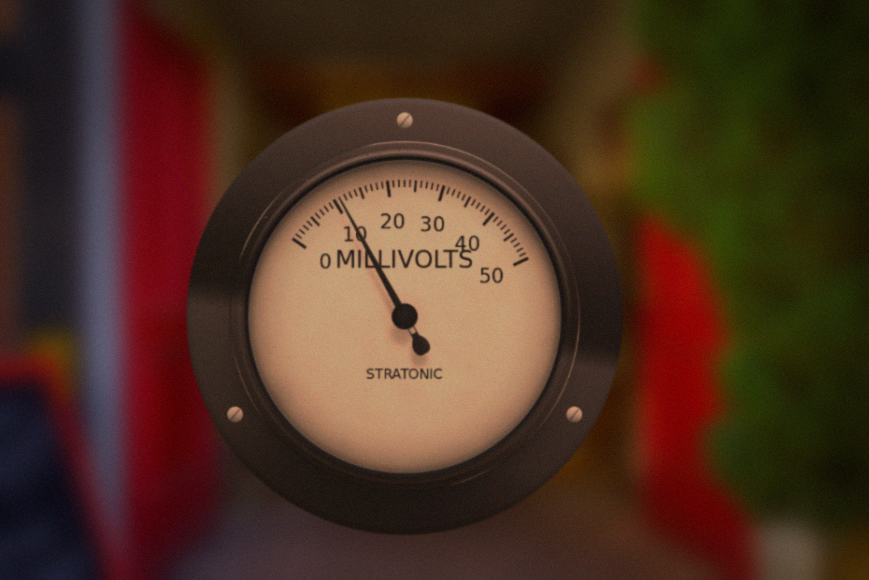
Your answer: mV 11
